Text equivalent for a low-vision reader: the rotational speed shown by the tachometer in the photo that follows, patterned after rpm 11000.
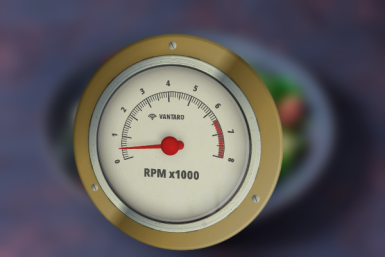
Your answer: rpm 500
